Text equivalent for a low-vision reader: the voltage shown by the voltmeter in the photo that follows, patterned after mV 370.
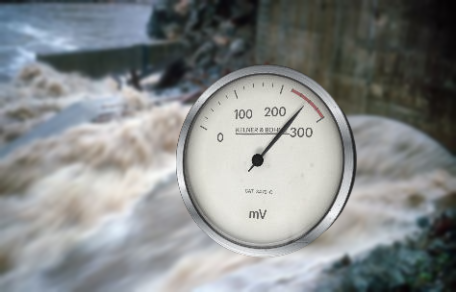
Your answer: mV 260
